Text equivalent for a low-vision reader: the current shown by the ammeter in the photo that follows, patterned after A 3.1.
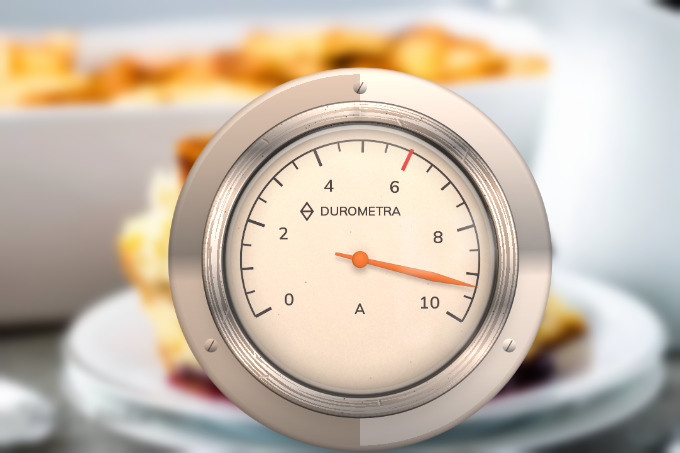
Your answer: A 9.25
